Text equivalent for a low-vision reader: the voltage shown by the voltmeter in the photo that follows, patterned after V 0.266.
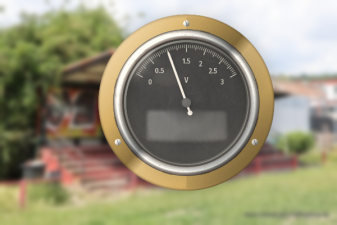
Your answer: V 1
